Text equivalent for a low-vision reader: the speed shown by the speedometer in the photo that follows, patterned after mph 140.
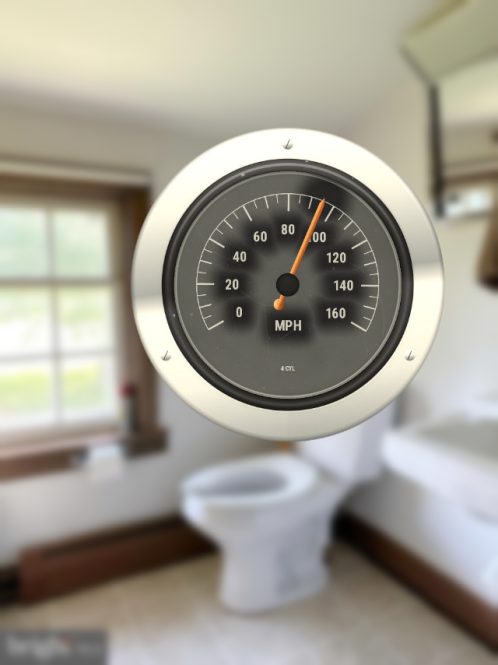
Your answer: mph 95
